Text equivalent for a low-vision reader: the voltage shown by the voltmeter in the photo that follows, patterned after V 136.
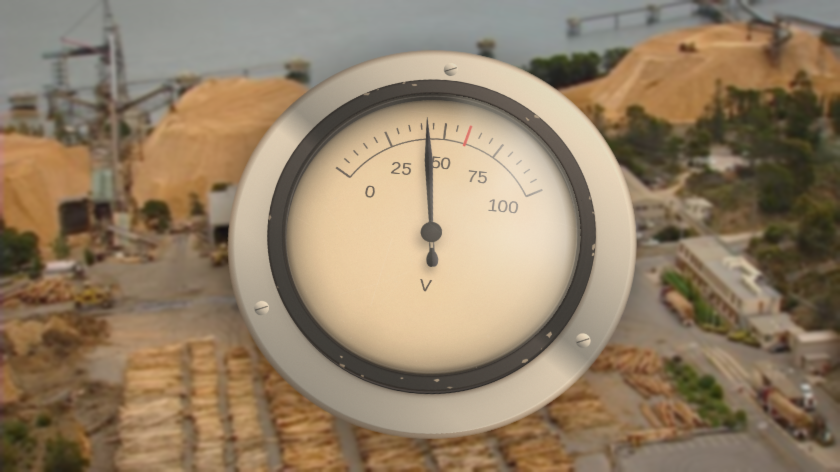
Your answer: V 42.5
